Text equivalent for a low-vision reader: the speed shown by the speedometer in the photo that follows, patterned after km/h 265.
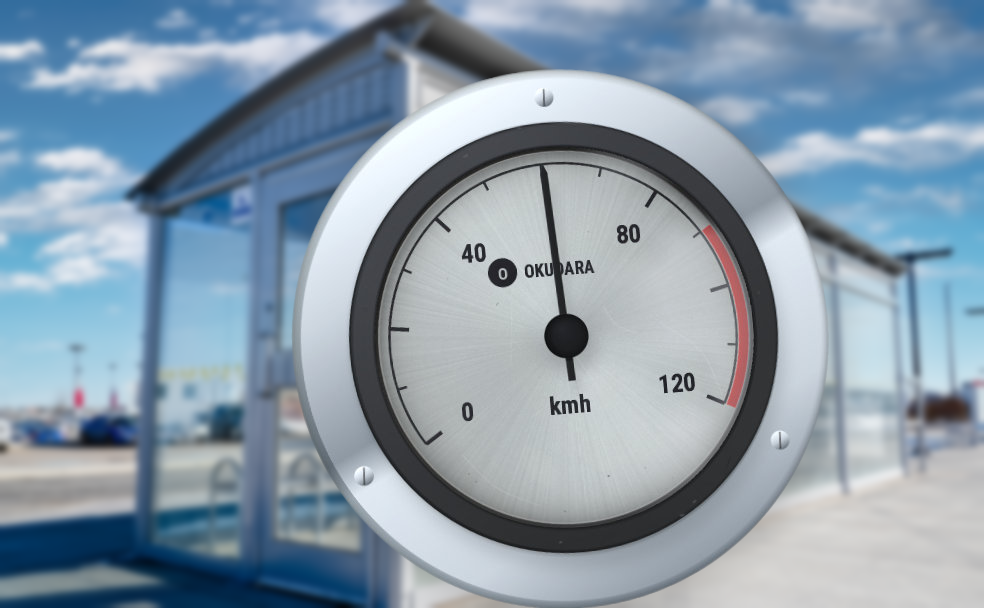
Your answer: km/h 60
